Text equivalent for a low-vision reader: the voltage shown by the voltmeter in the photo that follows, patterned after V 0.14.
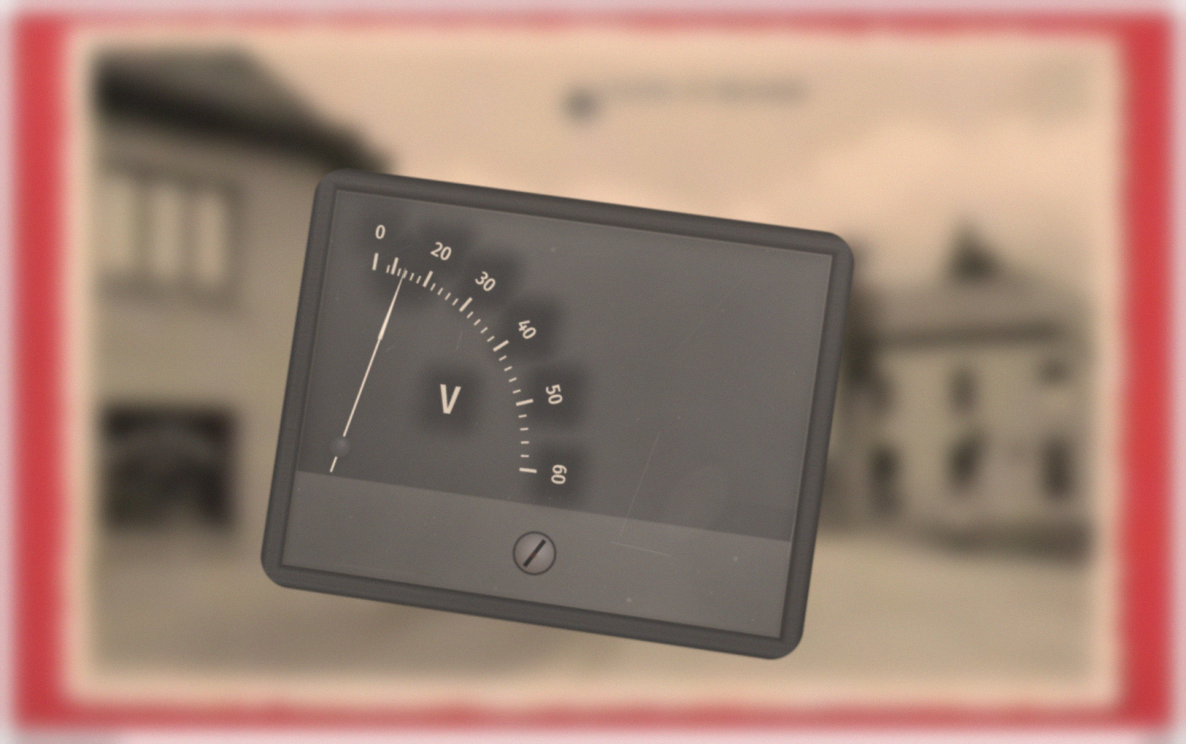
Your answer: V 14
